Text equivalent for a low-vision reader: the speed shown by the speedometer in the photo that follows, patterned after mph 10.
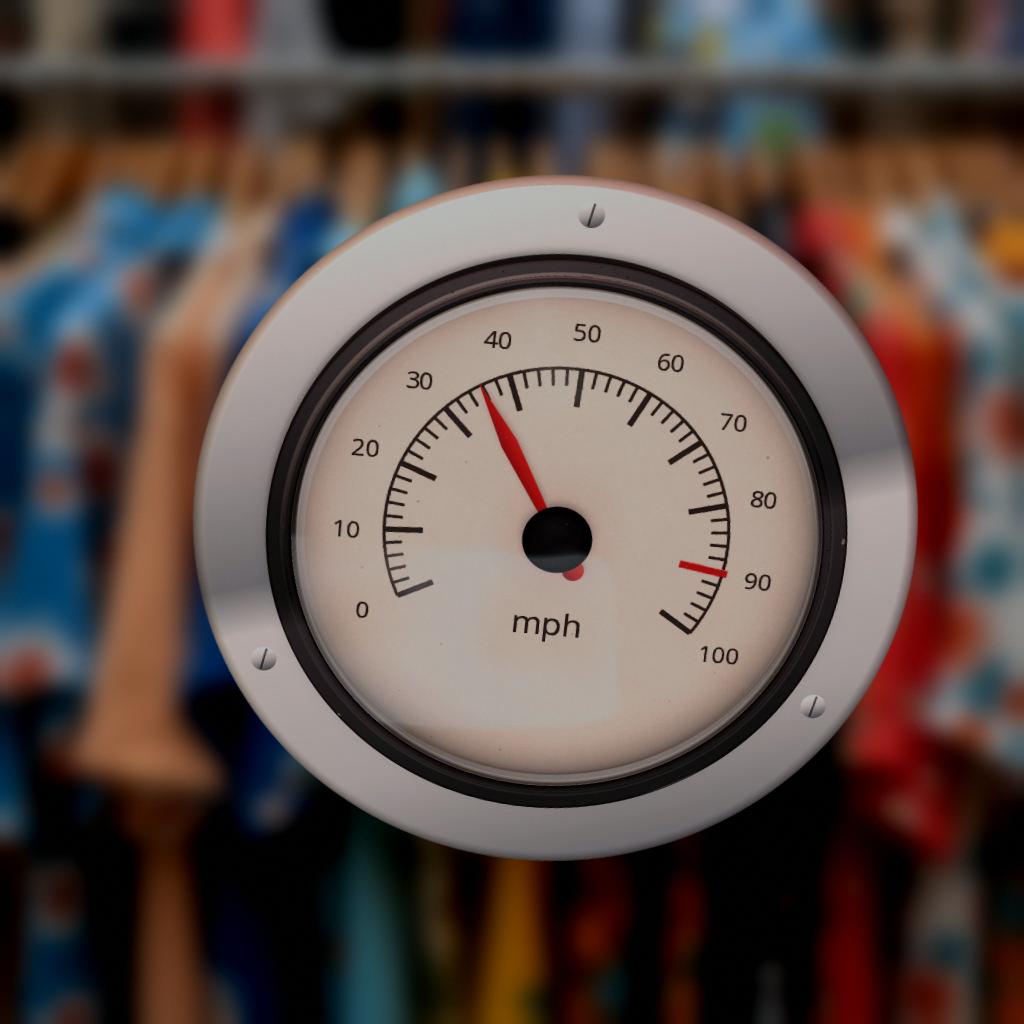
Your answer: mph 36
